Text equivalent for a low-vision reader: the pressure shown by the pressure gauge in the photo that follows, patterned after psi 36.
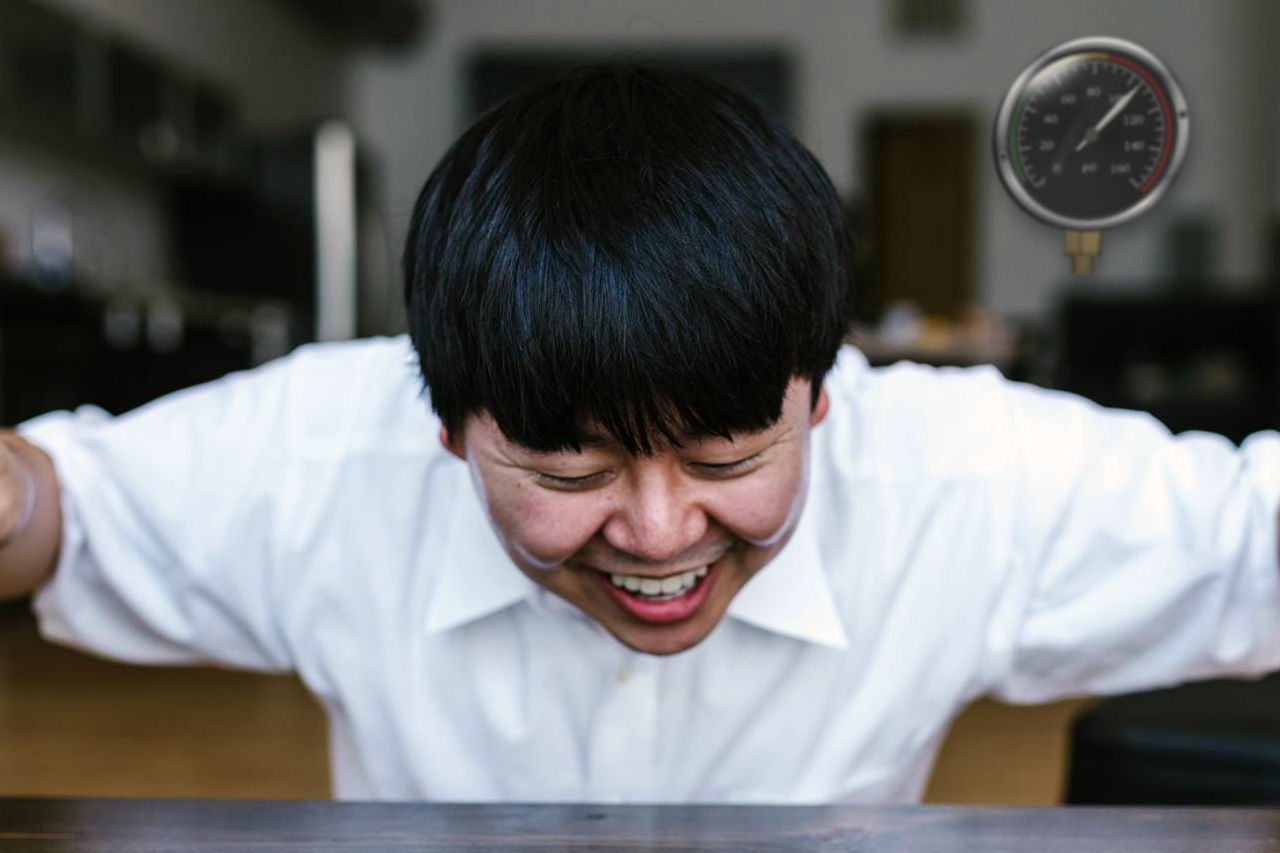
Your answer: psi 105
